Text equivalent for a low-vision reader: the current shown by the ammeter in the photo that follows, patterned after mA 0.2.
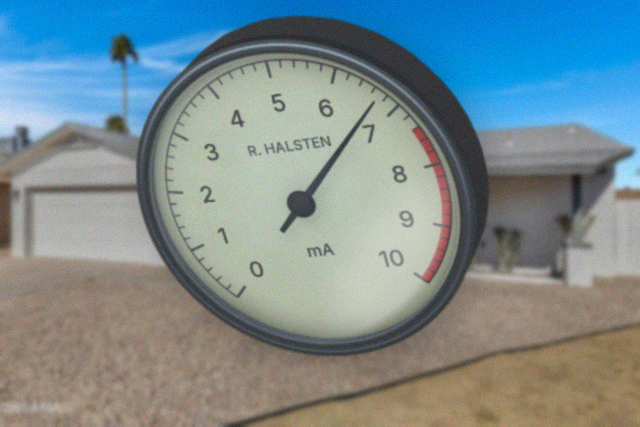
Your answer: mA 6.7
